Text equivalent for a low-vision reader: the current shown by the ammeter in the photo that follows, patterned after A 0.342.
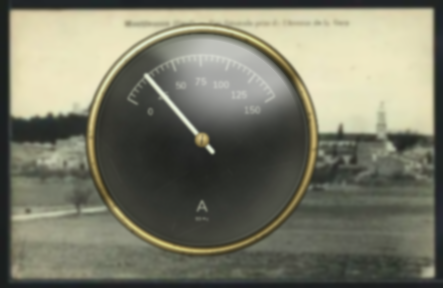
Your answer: A 25
